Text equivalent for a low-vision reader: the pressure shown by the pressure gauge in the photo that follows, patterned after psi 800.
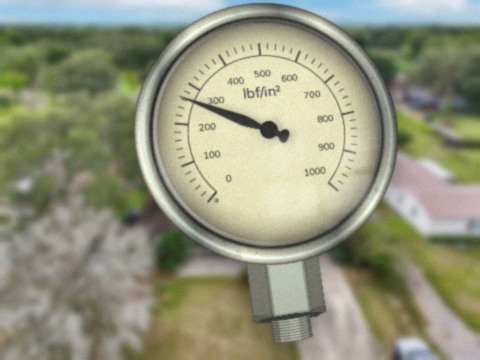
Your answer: psi 260
